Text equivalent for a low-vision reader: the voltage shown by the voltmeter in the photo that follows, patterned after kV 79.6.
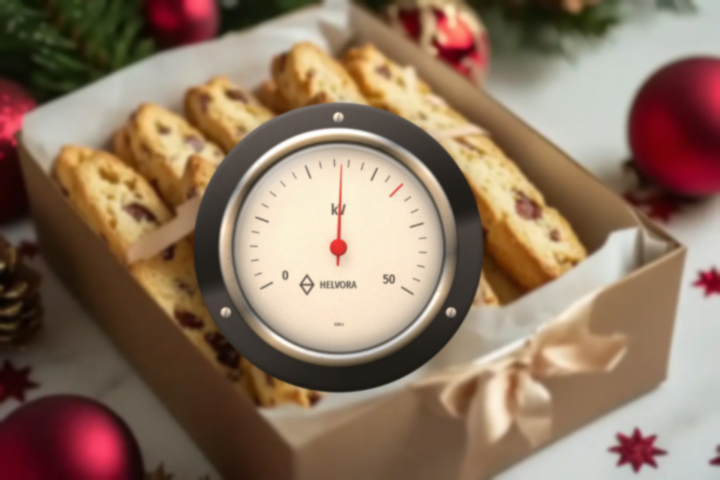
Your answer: kV 25
